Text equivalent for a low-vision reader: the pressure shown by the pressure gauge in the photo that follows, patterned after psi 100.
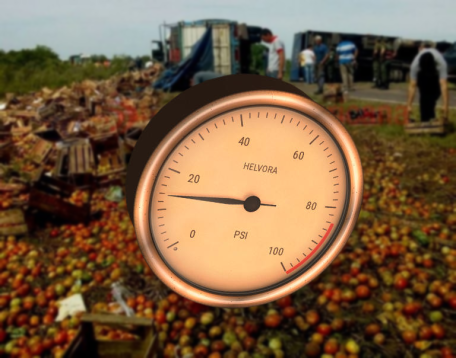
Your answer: psi 14
